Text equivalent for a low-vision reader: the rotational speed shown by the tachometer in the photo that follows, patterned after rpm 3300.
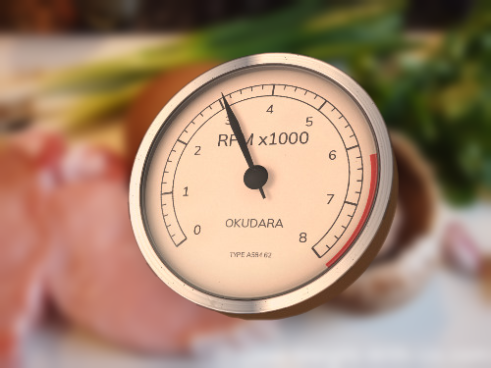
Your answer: rpm 3100
